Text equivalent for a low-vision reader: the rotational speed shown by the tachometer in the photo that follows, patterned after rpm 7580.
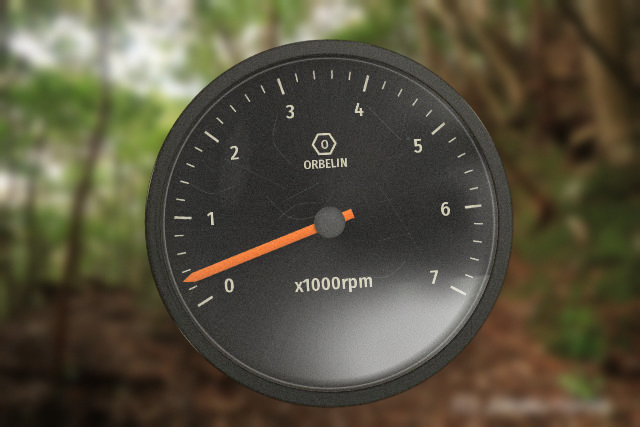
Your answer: rpm 300
